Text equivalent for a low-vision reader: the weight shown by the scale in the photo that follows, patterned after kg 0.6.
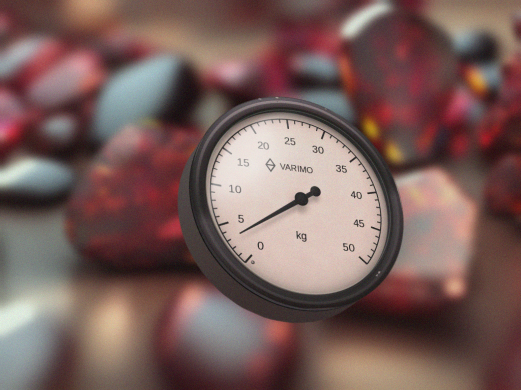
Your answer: kg 3
